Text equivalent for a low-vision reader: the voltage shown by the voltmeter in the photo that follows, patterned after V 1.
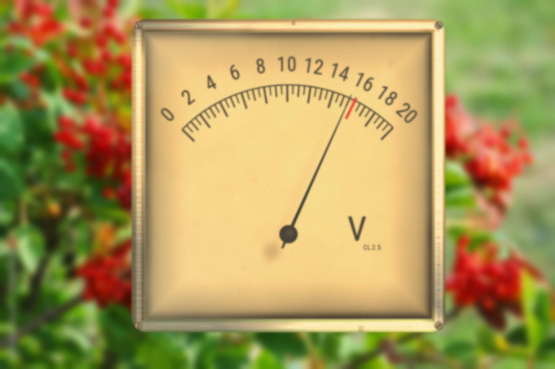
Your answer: V 15.5
